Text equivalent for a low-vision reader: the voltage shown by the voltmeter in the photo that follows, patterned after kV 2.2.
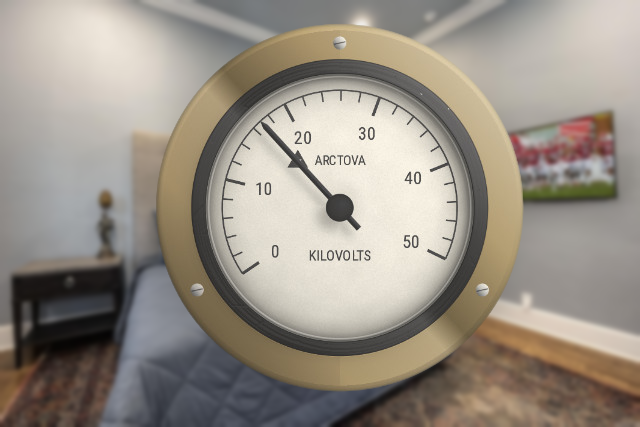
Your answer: kV 17
